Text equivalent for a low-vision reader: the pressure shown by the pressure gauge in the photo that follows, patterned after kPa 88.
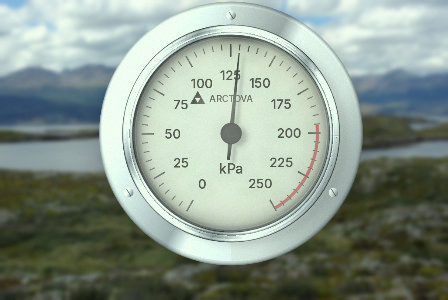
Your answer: kPa 130
